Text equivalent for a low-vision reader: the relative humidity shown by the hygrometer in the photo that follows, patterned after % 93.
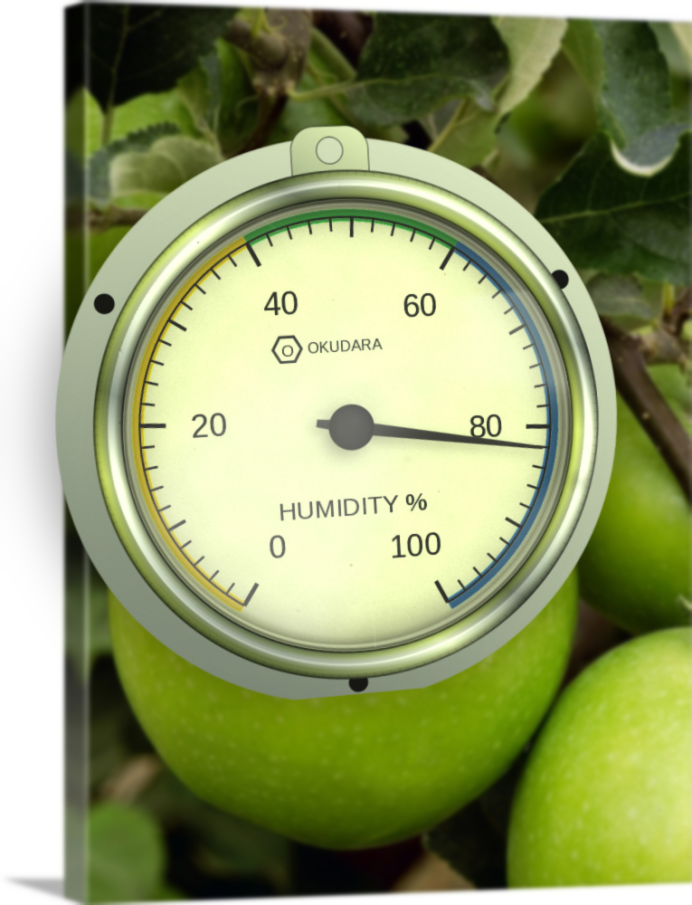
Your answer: % 82
